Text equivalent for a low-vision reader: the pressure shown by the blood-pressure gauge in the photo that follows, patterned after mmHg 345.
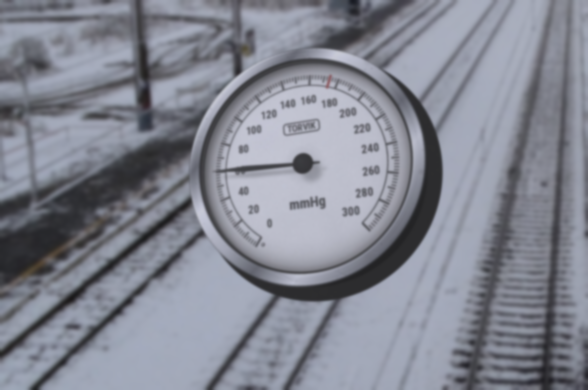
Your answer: mmHg 60
